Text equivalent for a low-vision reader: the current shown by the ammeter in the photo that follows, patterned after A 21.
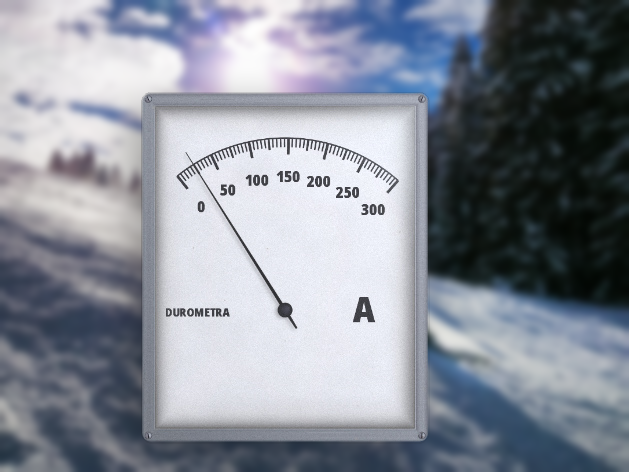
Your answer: A 25
